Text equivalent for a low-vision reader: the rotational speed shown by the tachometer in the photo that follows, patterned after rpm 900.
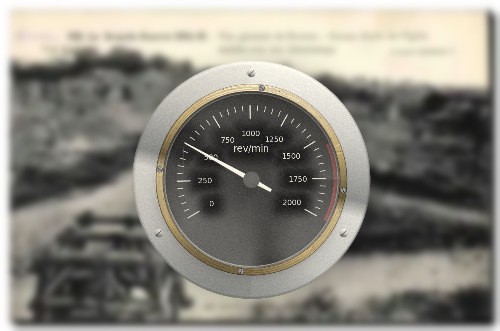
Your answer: rpm 500
